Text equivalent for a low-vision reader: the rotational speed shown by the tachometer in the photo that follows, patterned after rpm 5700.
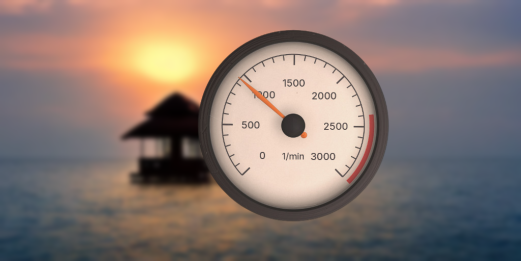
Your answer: rpm 950
